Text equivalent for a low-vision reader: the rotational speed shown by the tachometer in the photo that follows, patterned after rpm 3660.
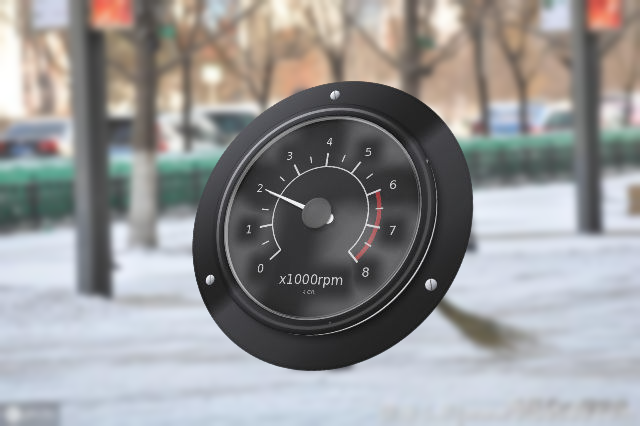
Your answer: rpm 2000
